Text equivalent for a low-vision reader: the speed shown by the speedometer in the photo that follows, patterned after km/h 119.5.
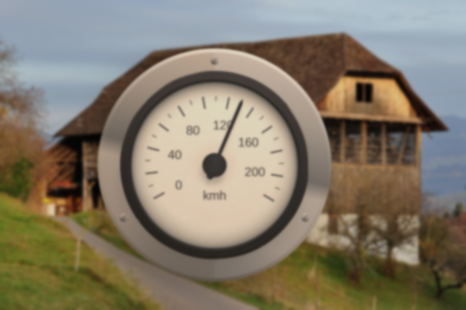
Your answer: km/h 130
